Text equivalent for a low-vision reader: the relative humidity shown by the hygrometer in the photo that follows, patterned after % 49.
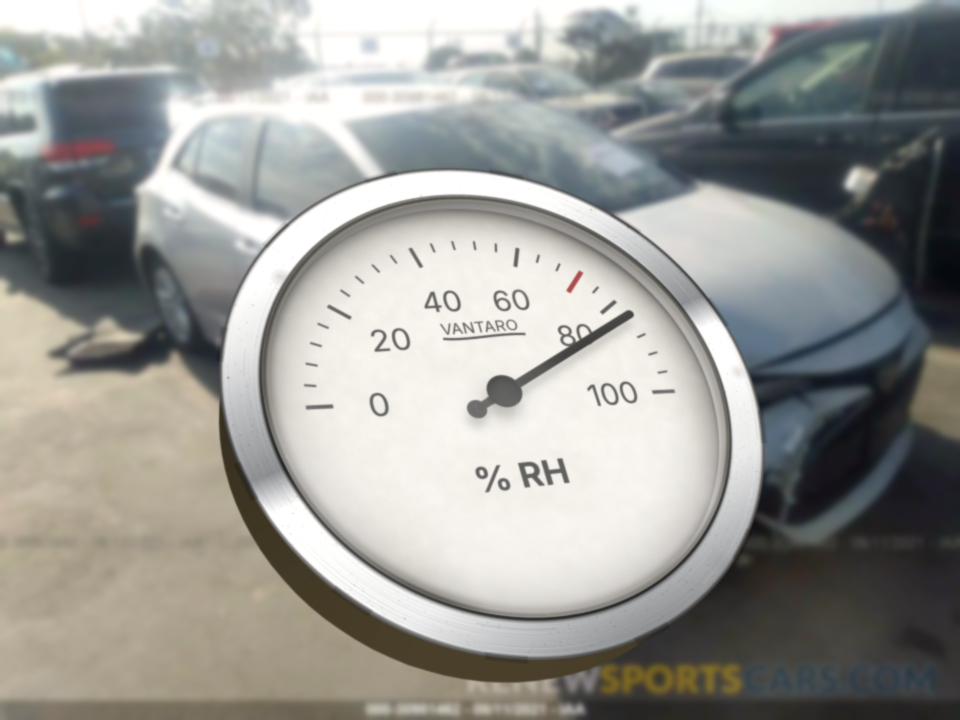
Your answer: % 84
